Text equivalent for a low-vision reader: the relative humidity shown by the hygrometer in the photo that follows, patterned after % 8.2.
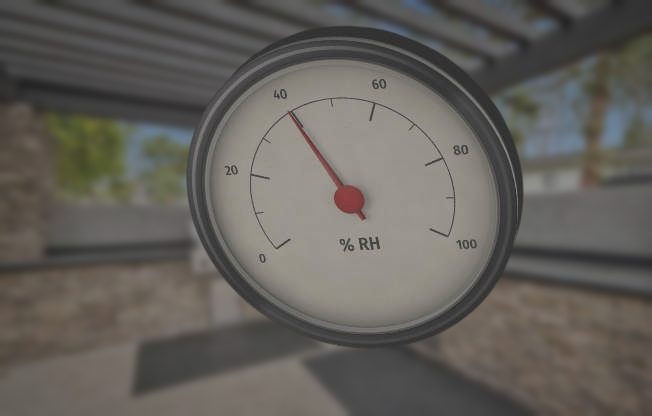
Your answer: % 40
